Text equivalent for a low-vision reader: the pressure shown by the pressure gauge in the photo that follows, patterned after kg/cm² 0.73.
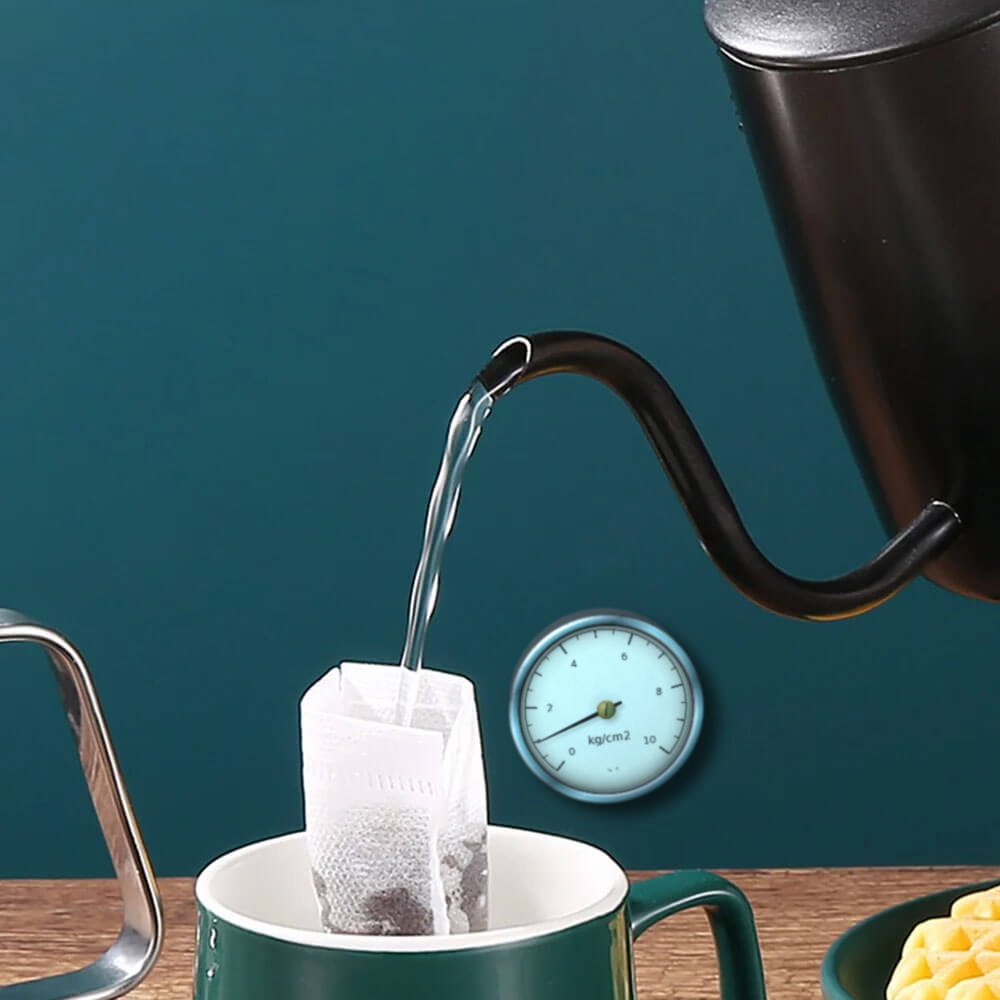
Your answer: kg/cm² 1
